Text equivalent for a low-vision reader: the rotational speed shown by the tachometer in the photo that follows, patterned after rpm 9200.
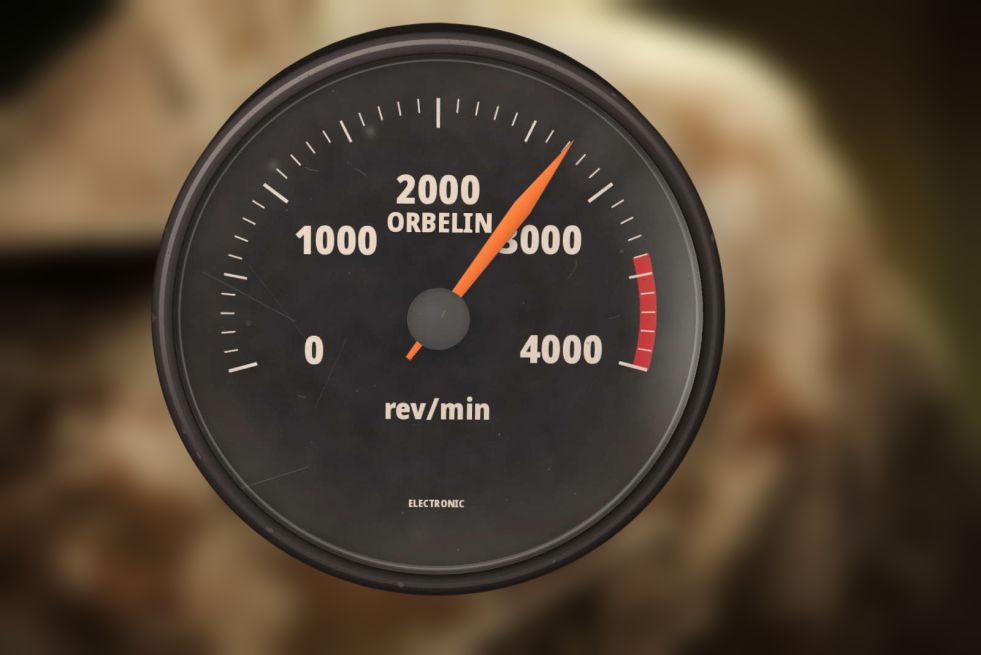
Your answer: rpm 2700
